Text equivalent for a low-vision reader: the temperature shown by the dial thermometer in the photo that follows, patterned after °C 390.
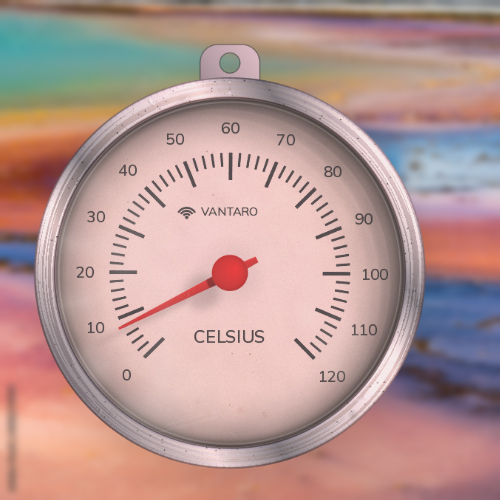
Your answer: °C 8
